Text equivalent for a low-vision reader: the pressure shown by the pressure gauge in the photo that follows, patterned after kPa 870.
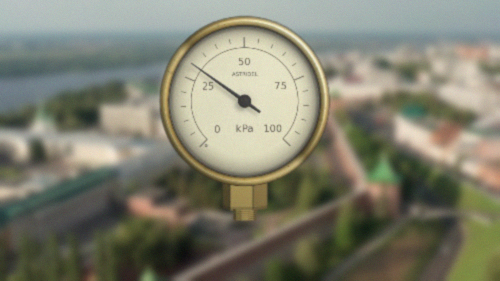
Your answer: kPa 30
